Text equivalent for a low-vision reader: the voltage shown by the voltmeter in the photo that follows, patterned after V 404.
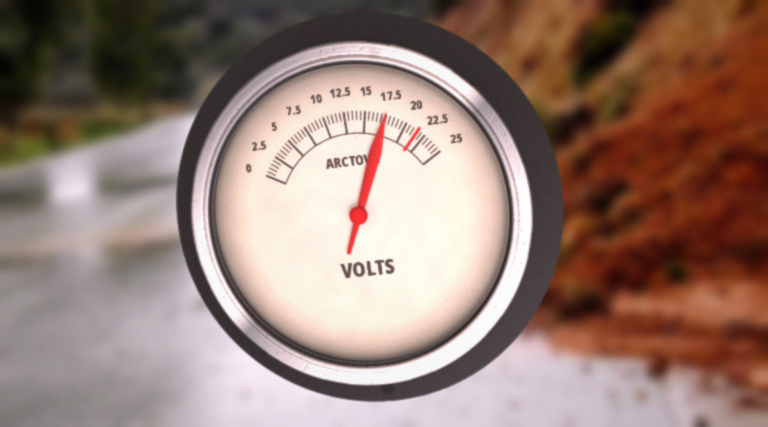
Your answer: V 17.5
